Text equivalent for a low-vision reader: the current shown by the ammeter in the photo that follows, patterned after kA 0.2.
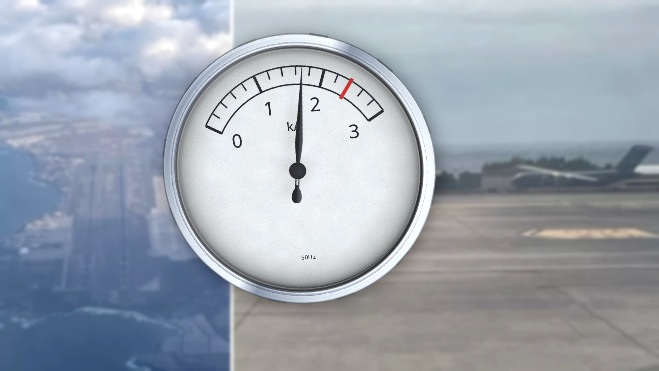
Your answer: kA 1.7
